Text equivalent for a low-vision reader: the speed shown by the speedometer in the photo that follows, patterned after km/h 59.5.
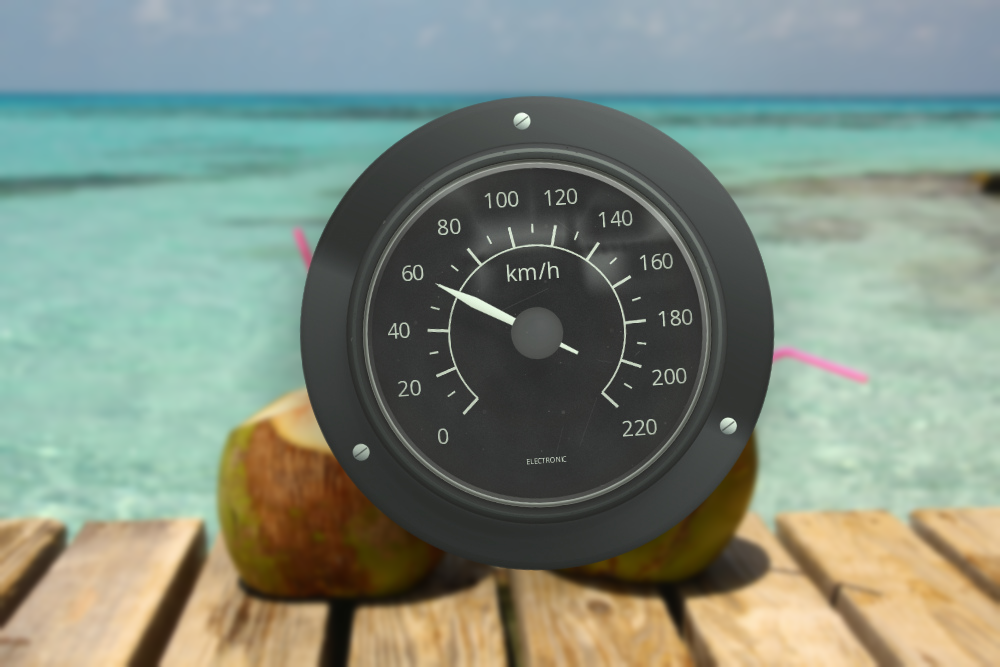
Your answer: km/h 60
